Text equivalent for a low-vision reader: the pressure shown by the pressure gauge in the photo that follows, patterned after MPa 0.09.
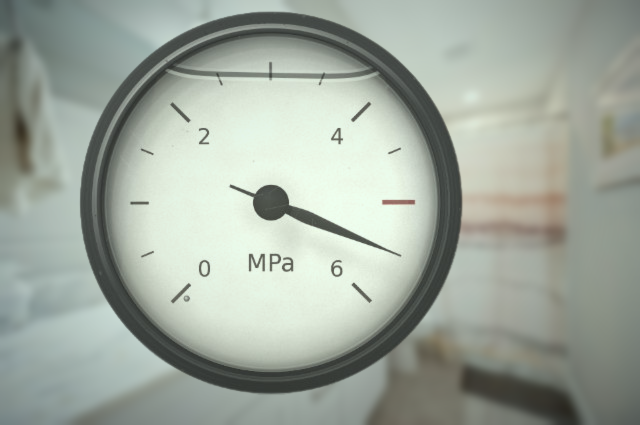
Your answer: MPa 5.5
